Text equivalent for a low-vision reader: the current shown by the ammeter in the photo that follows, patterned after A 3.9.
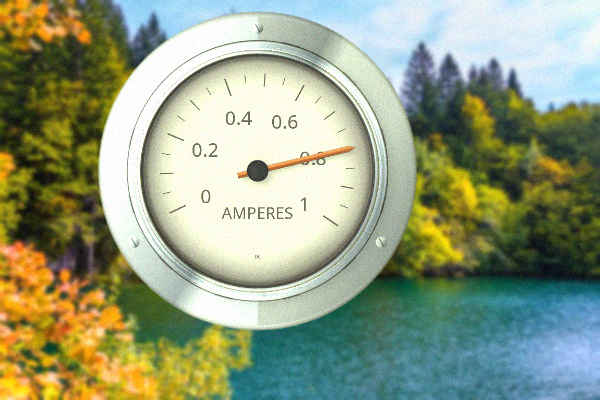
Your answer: A 0.8
